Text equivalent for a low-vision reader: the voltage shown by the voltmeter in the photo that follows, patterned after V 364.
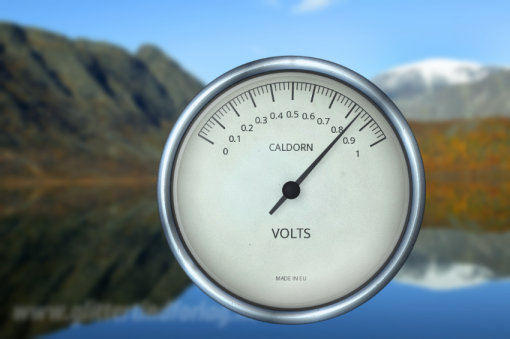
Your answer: V 0.84
